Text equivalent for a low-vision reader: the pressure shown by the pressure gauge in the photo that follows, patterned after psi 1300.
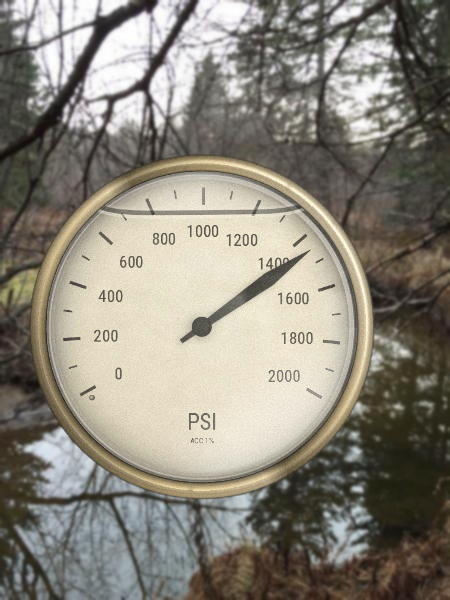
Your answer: psi 1450
